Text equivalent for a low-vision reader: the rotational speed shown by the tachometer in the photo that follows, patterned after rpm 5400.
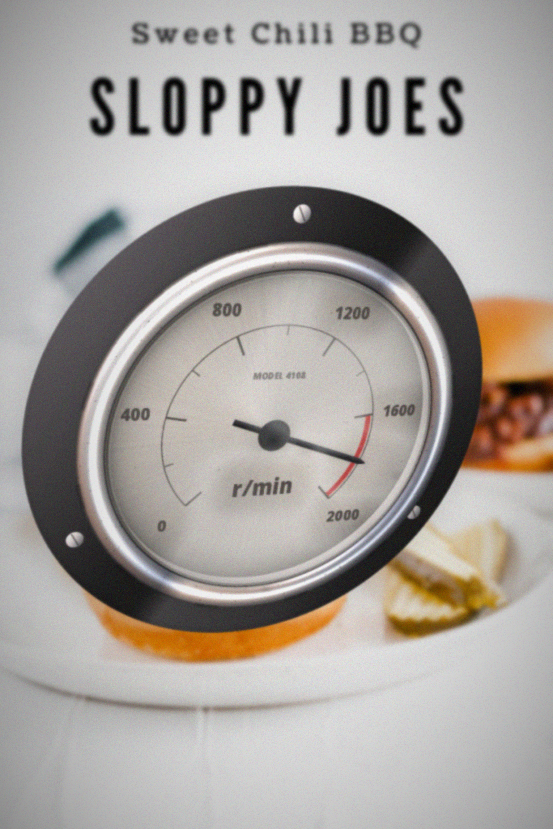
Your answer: rpm 1800
